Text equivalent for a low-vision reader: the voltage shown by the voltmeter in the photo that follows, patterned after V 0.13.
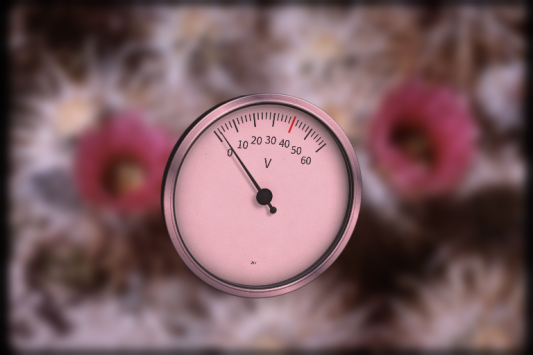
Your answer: V 2
